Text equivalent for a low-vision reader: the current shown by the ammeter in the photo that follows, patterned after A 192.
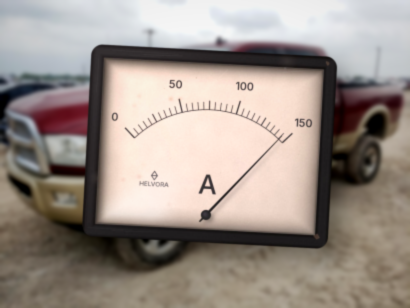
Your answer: A 145
